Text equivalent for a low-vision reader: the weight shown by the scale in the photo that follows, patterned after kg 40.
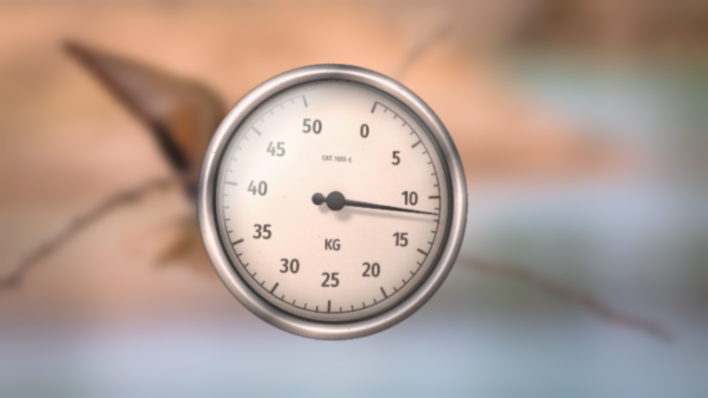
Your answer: kg 11.5
